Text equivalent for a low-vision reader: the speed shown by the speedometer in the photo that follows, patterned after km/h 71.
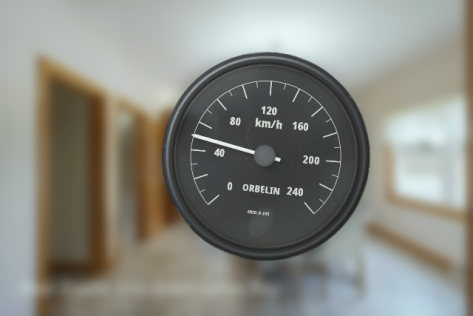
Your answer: km/h 50
